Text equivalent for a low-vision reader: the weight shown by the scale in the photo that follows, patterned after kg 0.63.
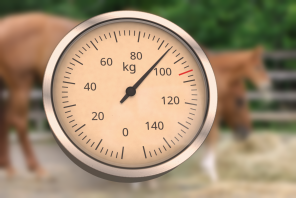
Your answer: kg 94
